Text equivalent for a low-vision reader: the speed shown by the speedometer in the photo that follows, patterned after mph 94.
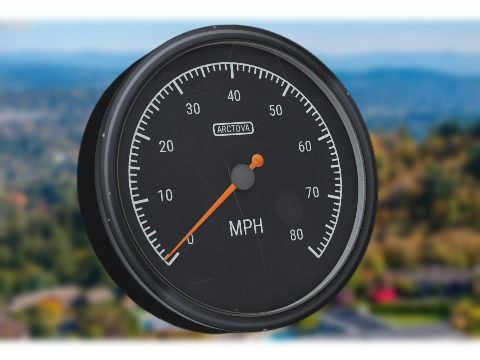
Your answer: mph 1
